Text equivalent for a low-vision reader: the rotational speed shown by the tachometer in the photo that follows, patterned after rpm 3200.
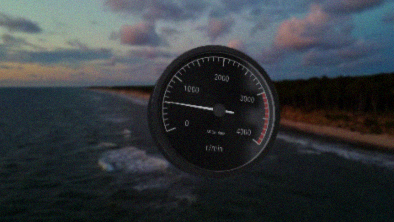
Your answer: rpm 500
